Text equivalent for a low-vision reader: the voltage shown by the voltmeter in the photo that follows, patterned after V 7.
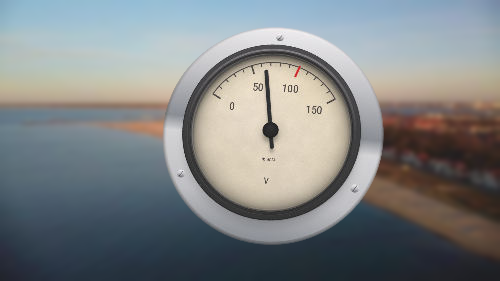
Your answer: V 65
